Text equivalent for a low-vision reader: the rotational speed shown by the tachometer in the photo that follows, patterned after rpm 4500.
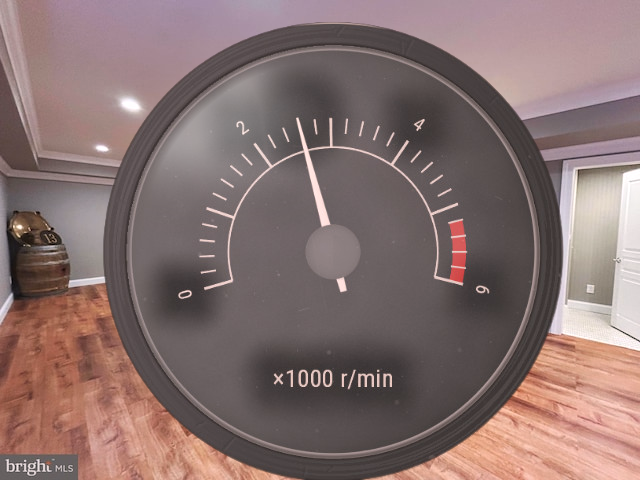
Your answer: rpm 2600
